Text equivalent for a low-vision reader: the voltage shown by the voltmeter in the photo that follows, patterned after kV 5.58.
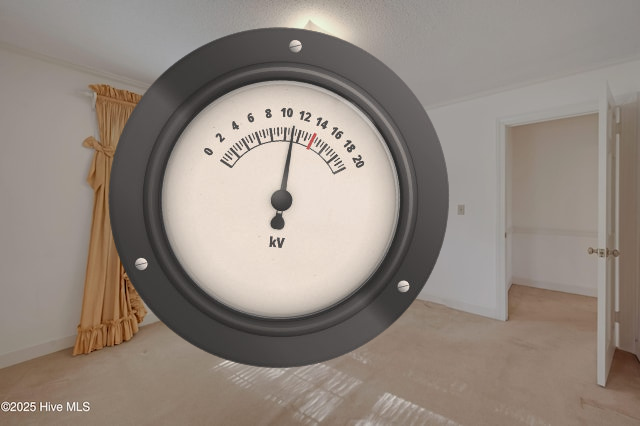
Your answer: kV 11
